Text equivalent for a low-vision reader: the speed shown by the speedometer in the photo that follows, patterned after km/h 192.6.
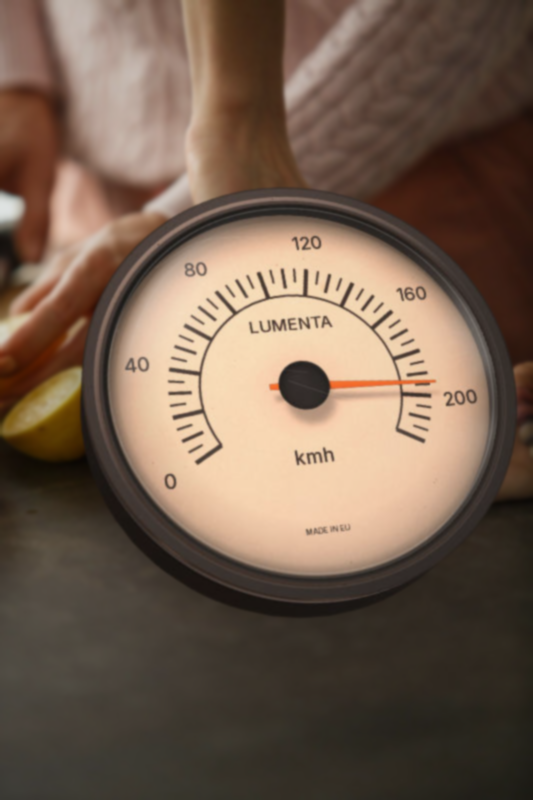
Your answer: km/h 195
